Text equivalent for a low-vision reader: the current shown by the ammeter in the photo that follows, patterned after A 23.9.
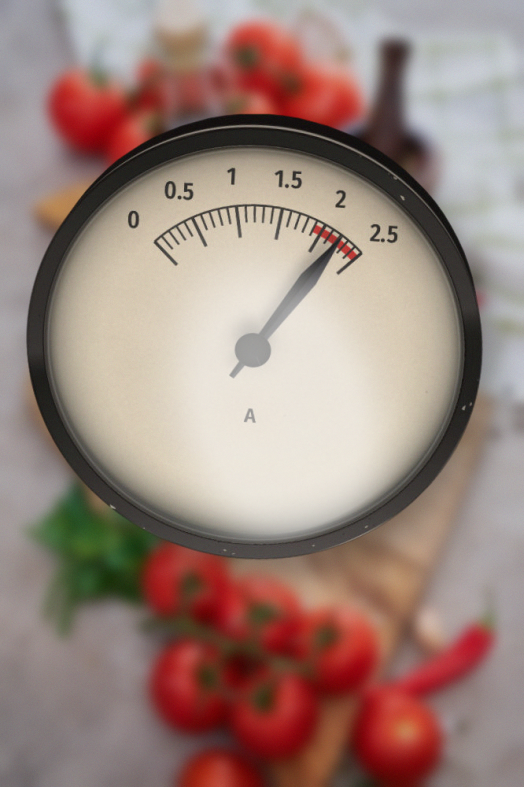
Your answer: A 2.2
